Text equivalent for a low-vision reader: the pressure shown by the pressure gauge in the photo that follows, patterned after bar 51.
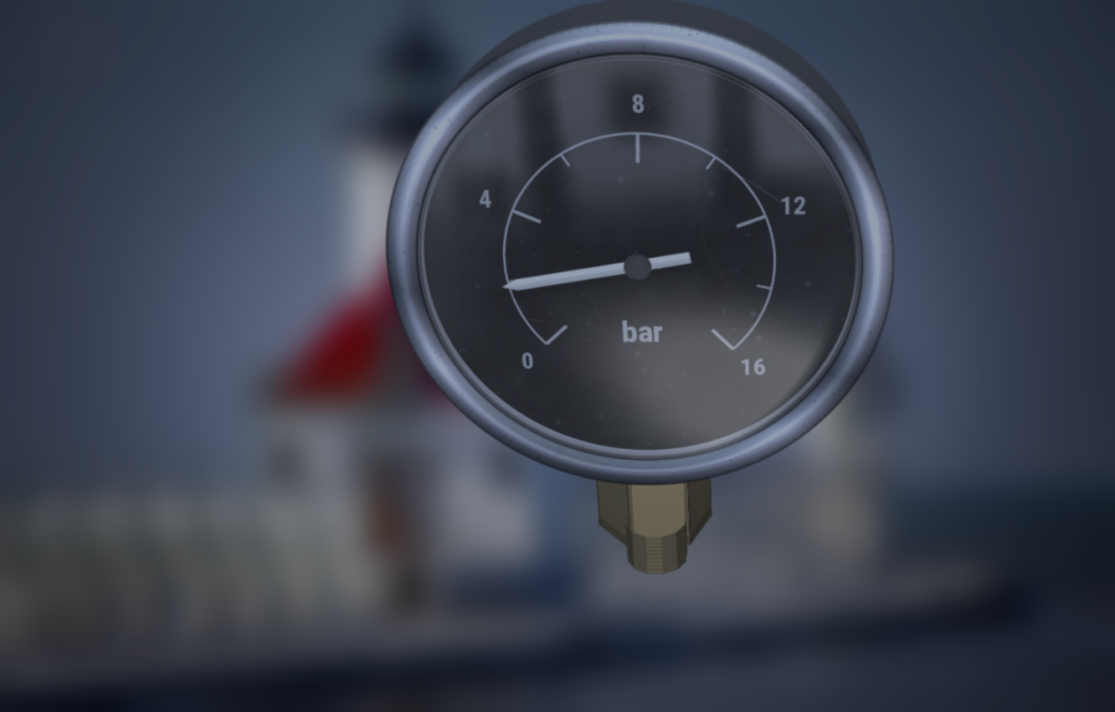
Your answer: bar 2
